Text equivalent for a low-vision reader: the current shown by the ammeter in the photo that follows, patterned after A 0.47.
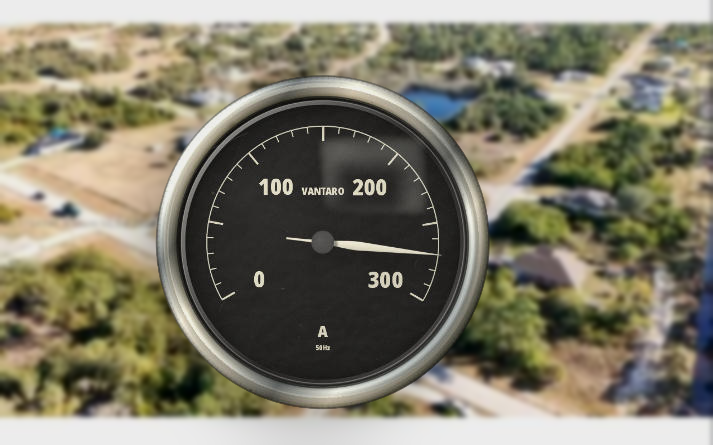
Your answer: A 270
